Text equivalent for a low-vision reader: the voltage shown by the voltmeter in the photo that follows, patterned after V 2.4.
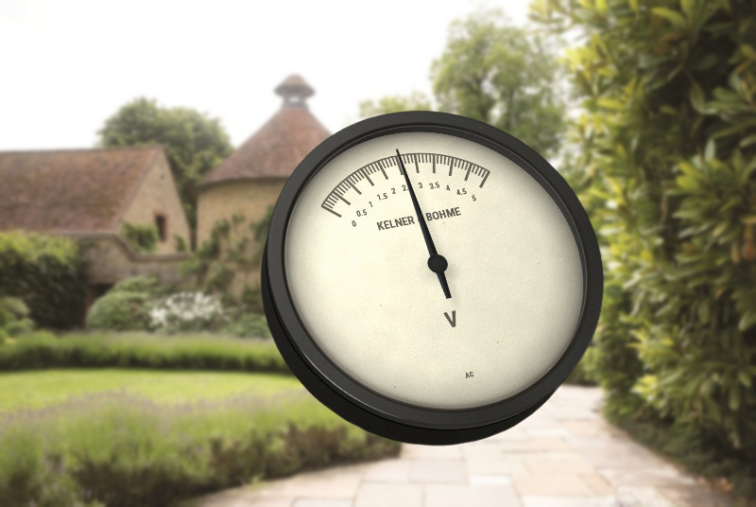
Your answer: V 2.5
